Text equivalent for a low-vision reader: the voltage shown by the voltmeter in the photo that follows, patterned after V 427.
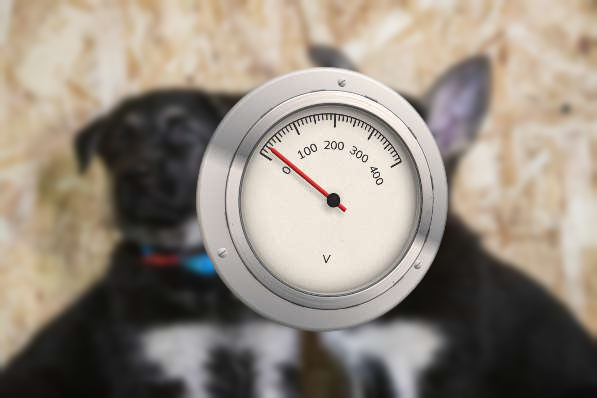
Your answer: V 20
